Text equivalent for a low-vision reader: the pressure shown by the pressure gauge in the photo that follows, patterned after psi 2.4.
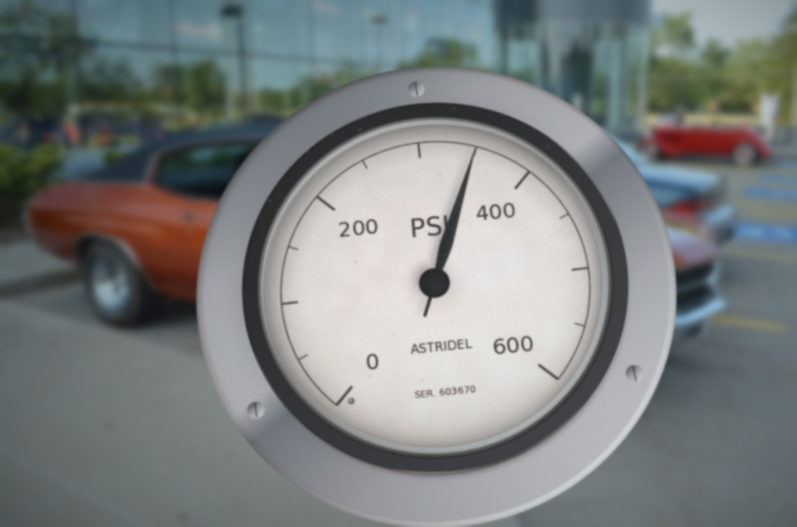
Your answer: psi 350
